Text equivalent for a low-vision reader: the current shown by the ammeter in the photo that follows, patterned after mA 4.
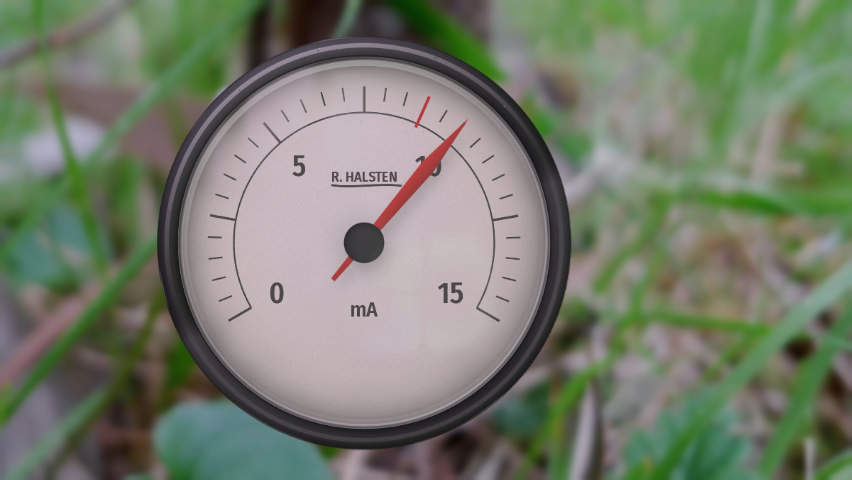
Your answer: mA 10
